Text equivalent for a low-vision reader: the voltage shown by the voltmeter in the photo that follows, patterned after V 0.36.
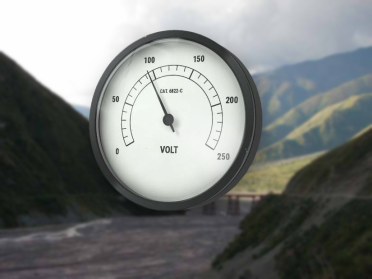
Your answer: V 95
